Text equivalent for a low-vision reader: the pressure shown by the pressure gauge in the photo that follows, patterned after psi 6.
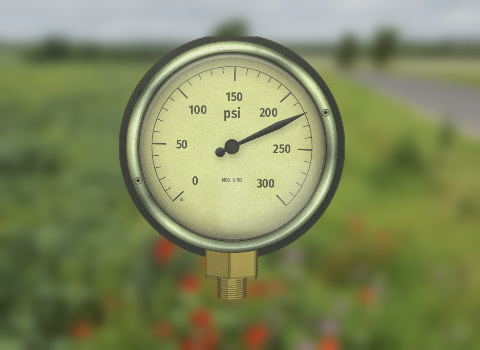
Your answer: psi 220
